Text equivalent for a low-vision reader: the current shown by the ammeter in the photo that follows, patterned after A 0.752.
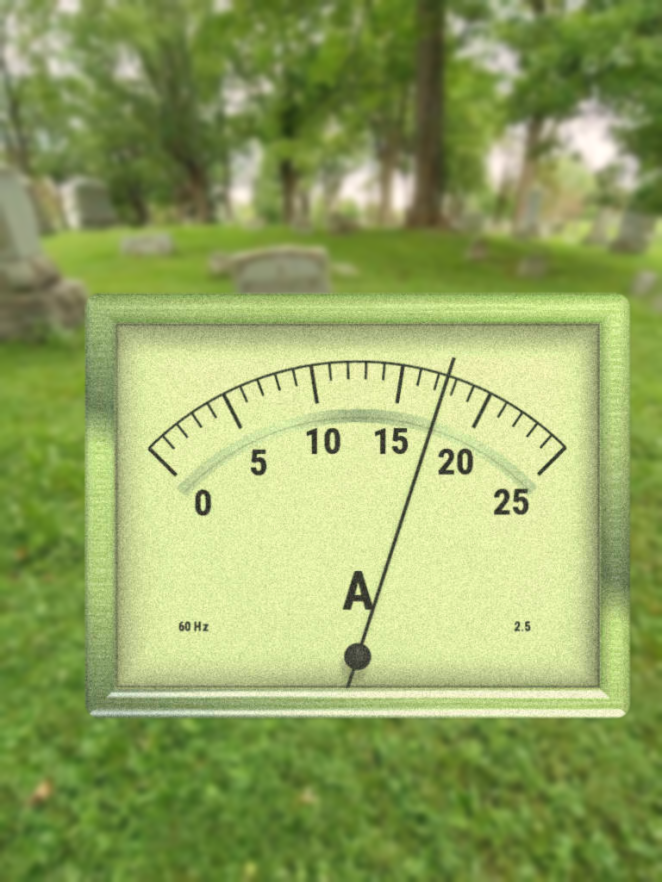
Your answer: A 17.5
